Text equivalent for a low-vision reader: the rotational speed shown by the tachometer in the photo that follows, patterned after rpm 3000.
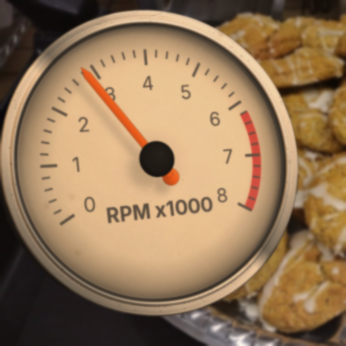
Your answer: rpm 2800
